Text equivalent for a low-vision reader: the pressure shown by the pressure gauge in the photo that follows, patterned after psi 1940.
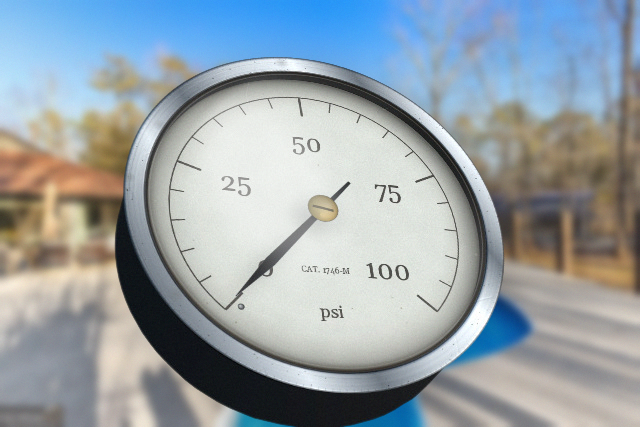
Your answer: psi 0
